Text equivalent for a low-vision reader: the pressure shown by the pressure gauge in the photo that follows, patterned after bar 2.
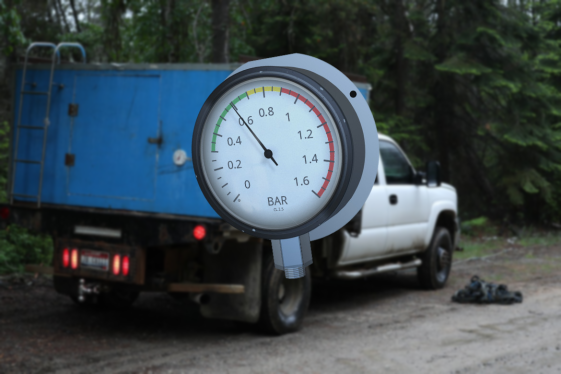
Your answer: bar 0.6
